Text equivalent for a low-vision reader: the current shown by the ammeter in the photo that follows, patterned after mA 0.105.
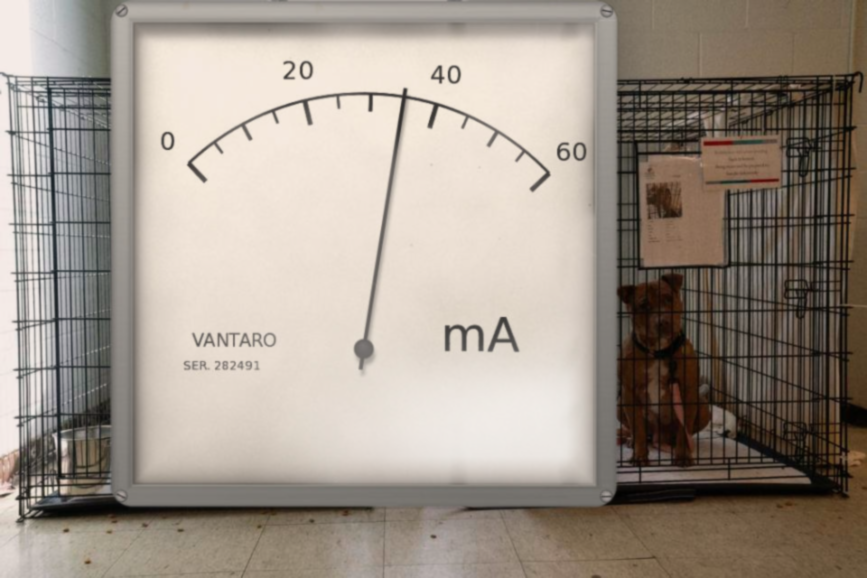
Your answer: mA 35
